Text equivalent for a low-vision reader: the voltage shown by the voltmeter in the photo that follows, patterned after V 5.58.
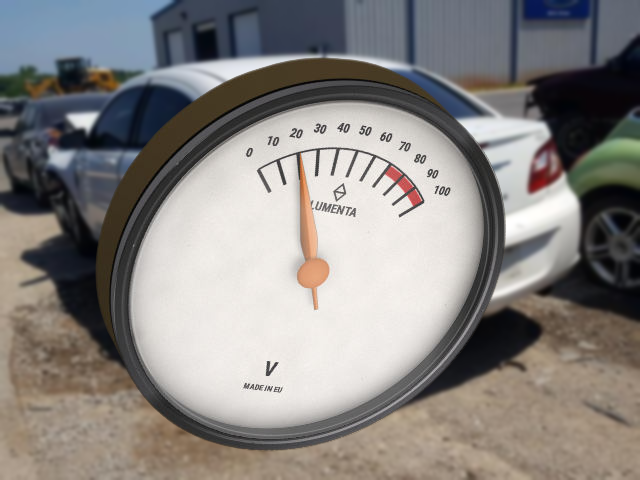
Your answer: V 20
